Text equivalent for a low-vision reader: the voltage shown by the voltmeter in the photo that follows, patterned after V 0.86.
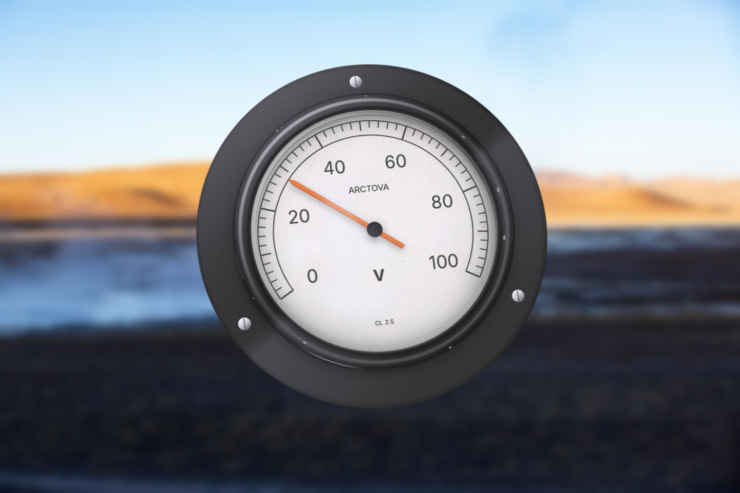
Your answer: V 28
